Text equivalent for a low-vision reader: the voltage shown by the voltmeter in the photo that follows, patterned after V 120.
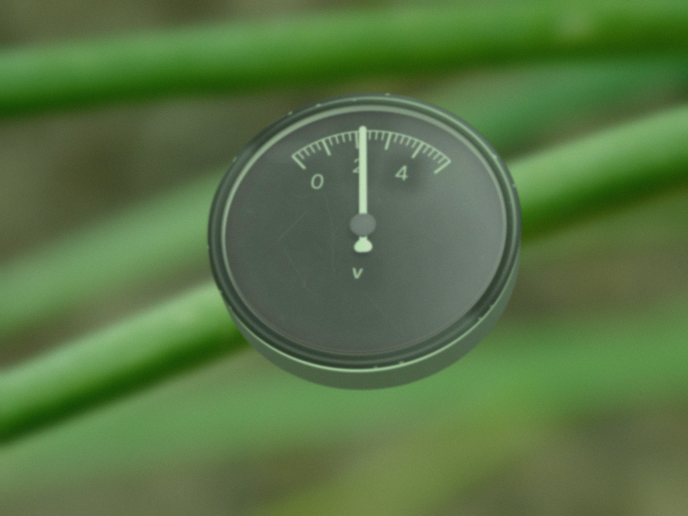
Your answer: V 2.2
